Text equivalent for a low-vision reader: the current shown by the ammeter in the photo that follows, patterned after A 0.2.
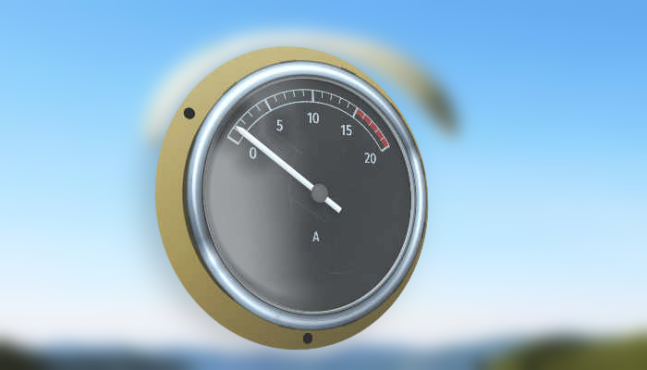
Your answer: A 1
